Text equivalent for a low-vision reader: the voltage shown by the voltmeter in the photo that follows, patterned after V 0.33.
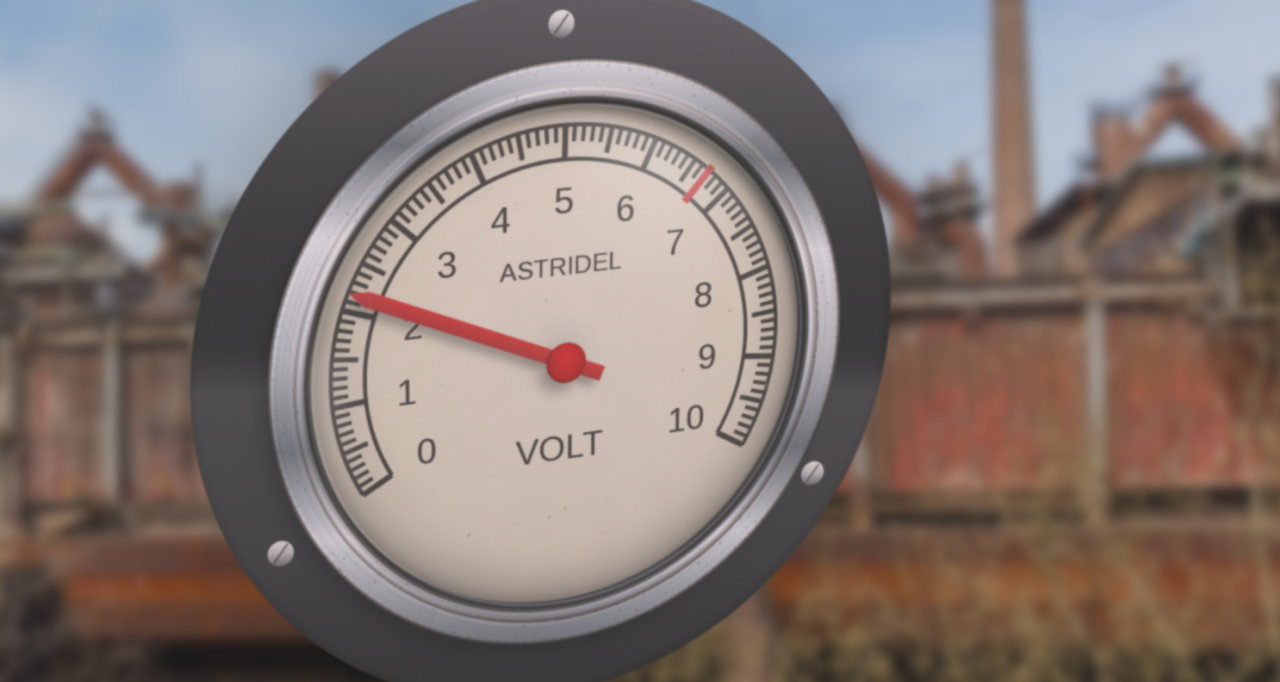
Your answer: V 2.2
